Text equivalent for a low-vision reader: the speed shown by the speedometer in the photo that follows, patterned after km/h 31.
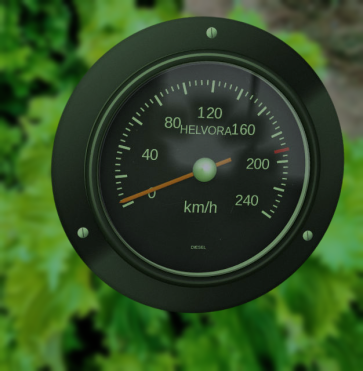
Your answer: km/h 4
